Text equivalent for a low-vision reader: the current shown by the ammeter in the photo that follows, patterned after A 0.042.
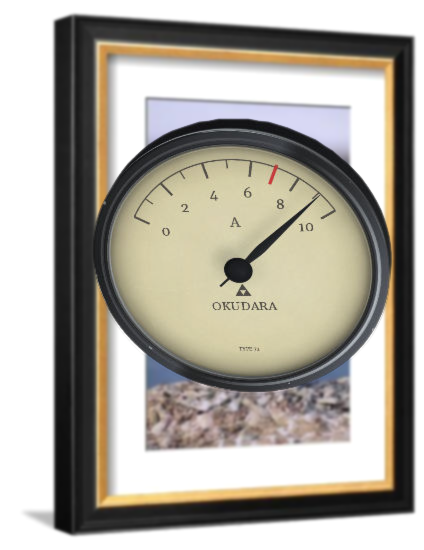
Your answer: A 9
